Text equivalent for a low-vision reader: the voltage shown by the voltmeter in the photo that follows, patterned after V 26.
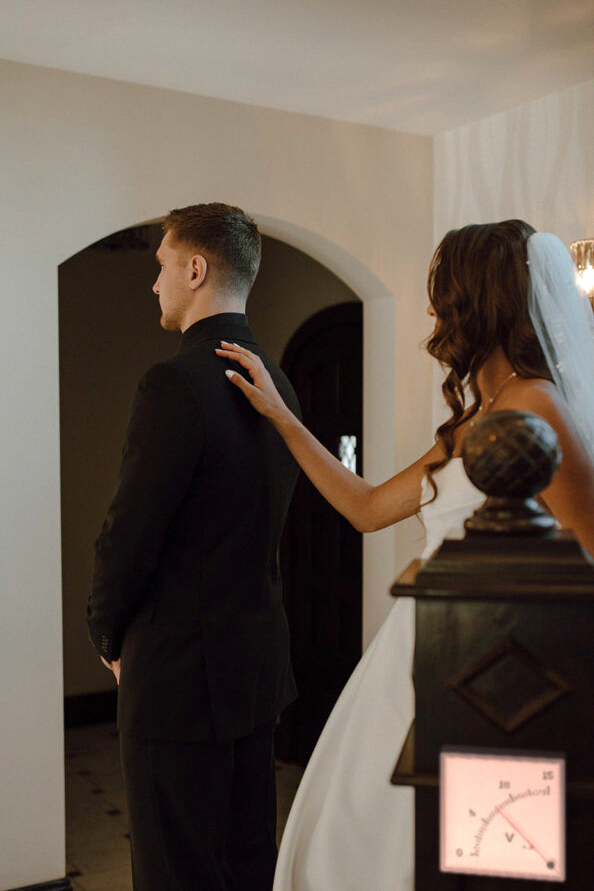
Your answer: V 7.5
